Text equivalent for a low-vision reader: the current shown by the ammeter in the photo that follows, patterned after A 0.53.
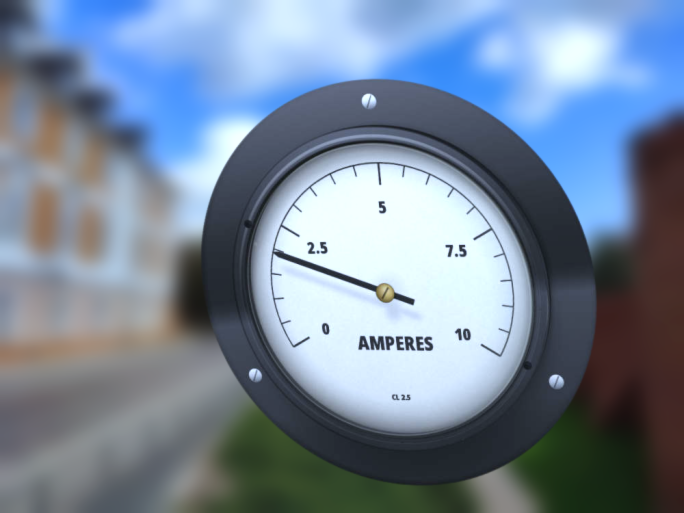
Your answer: A 2
